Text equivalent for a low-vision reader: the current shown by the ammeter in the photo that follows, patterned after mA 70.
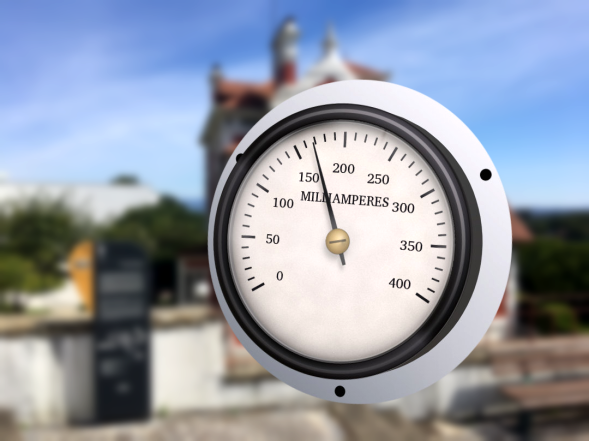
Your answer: mA 170
